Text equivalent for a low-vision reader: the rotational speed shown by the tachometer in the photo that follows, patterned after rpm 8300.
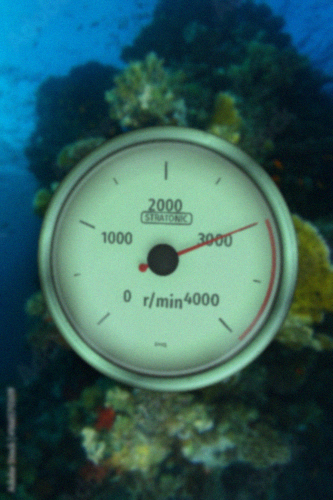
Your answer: rpm 3000
